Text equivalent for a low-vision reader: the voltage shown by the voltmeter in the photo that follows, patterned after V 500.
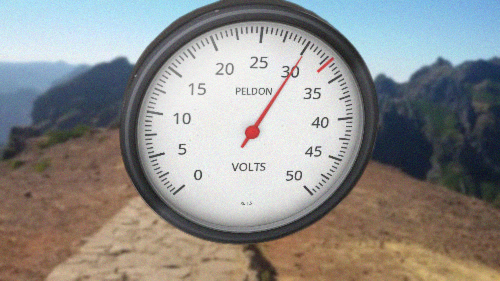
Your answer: V 30
